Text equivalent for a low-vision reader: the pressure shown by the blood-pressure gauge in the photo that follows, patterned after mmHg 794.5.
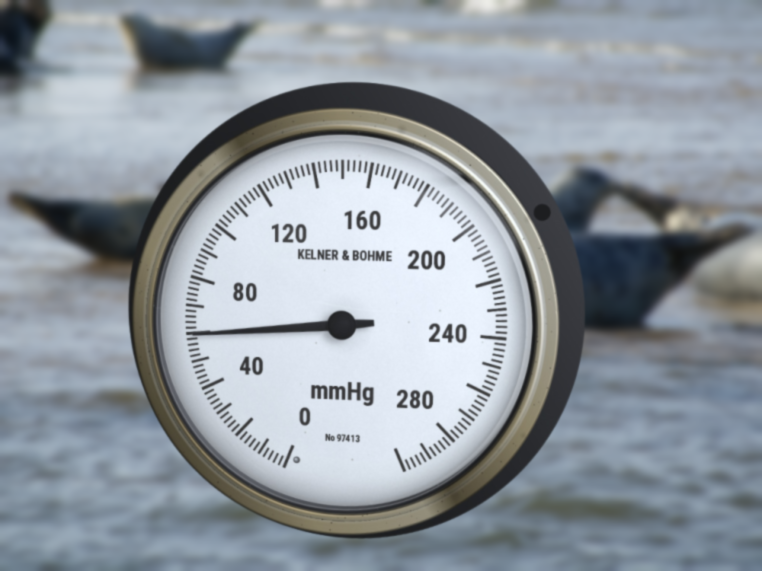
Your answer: mmHg 60
